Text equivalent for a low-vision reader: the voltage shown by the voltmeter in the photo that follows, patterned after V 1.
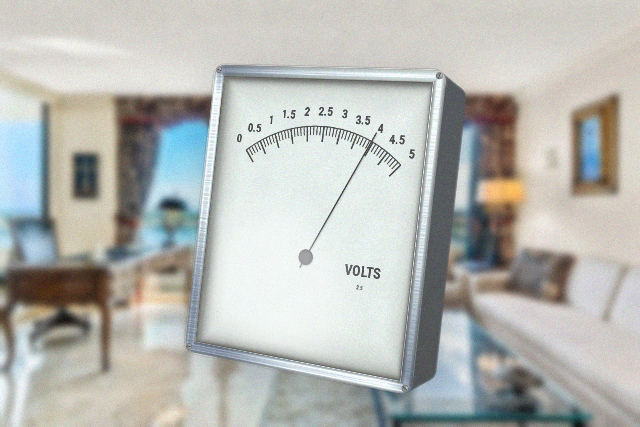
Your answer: V 4
